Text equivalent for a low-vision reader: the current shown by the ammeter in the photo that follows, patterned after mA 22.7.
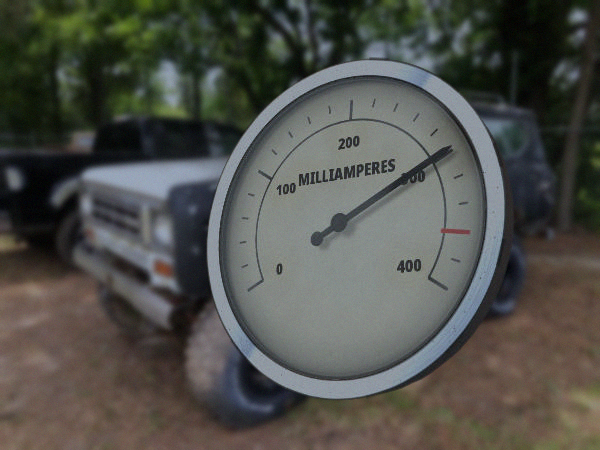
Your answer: mA 300
